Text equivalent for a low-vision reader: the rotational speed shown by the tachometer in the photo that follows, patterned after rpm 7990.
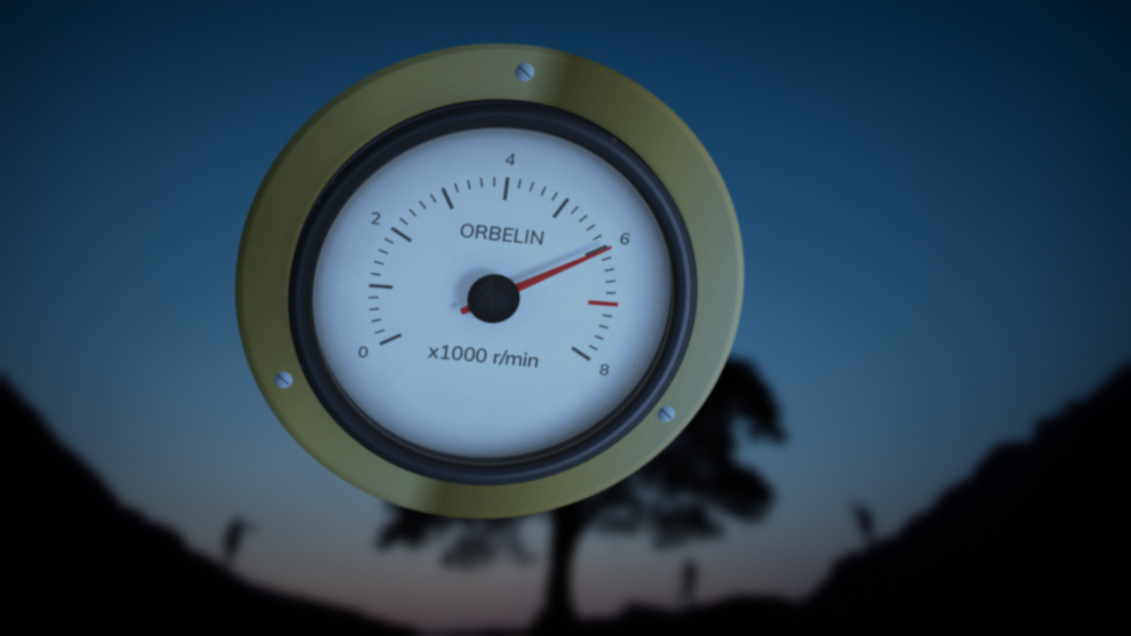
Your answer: rpm 6000
